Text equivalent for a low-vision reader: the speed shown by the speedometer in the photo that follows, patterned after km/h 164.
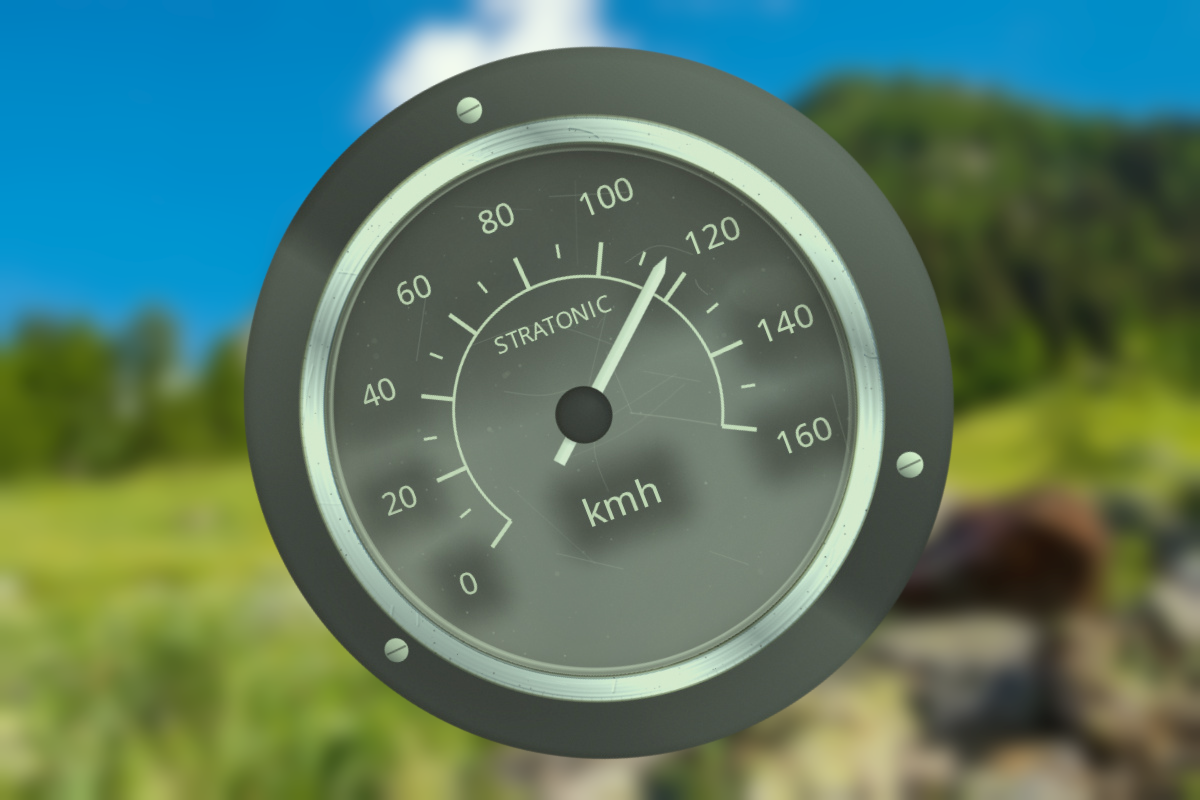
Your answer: km/h 115
